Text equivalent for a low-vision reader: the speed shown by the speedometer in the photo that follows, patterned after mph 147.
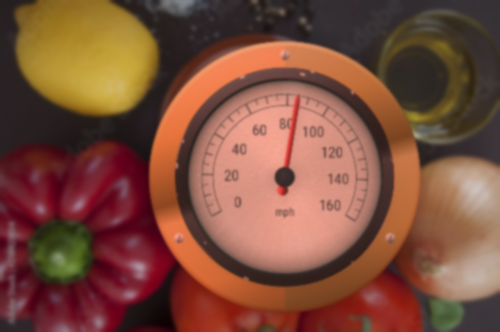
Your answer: mph 85
